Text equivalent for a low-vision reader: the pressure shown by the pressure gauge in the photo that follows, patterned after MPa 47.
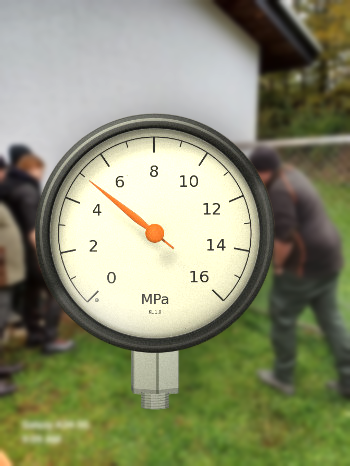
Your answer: MPa 5
